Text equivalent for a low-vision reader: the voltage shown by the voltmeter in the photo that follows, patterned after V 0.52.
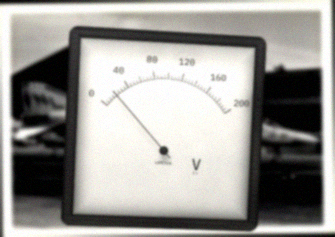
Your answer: V 20
